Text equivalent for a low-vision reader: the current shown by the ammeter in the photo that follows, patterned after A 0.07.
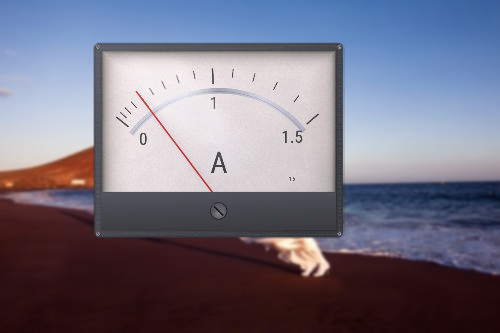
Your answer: A 0.5
